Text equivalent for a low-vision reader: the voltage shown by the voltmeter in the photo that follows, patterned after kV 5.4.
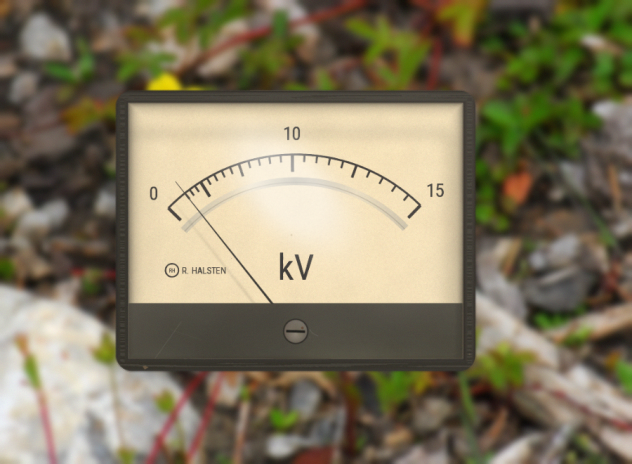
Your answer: kV 3.5
